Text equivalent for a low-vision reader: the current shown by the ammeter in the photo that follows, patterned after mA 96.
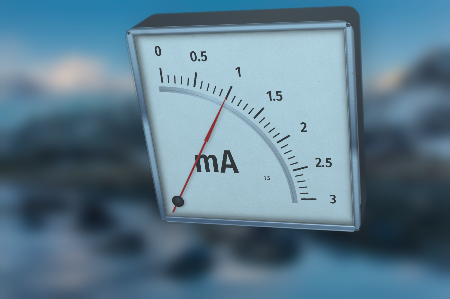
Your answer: mA 1
